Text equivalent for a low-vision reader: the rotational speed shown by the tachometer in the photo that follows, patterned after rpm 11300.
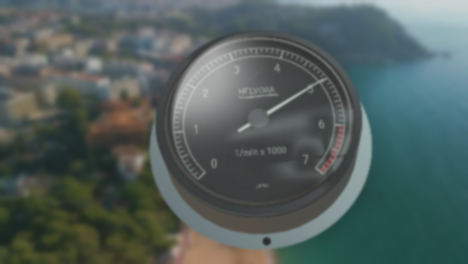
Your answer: rpm 5000
